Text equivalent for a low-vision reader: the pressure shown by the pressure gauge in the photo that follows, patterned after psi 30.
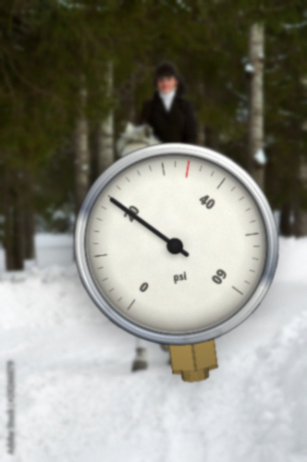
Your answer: psi 20
